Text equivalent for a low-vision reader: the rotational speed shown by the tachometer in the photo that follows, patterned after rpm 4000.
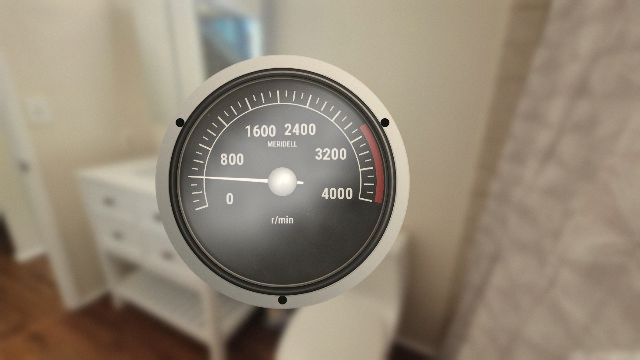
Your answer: rpm 400
